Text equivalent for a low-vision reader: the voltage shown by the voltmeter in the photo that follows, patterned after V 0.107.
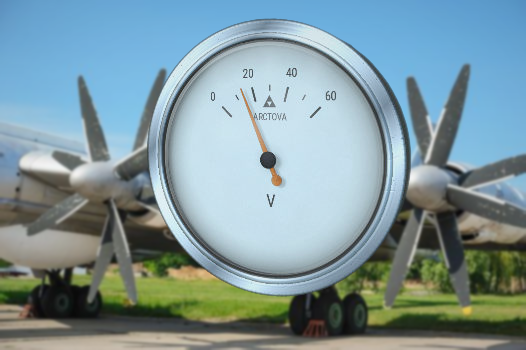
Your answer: V 15
